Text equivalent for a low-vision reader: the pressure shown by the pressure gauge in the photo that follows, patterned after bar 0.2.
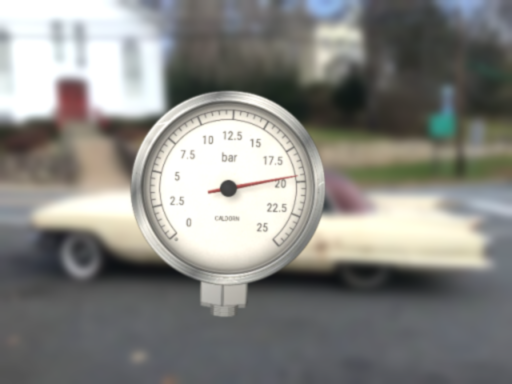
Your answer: bar 19.5
